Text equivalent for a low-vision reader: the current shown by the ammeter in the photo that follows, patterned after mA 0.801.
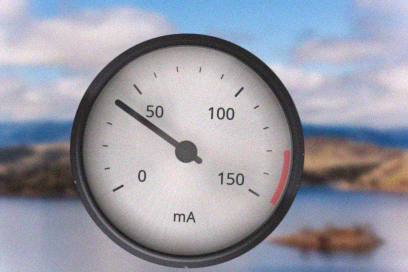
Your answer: mA 40
